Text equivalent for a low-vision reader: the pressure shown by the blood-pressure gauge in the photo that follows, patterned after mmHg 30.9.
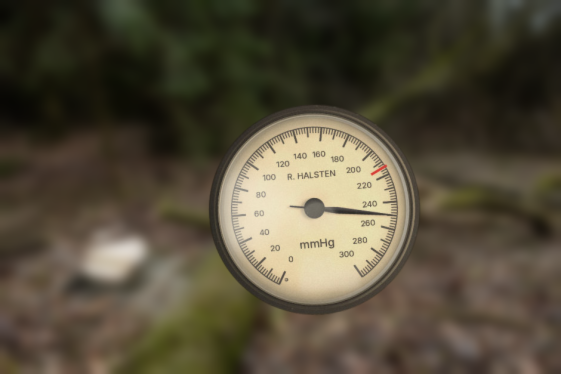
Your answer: mmHg 250
